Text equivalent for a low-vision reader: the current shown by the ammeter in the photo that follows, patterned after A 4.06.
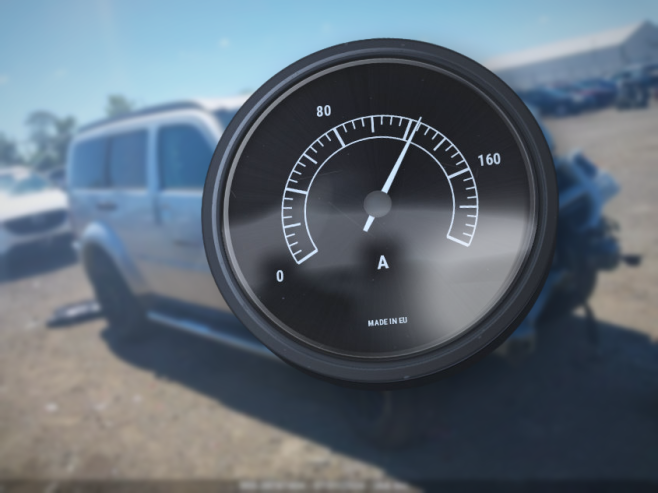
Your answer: A 125
